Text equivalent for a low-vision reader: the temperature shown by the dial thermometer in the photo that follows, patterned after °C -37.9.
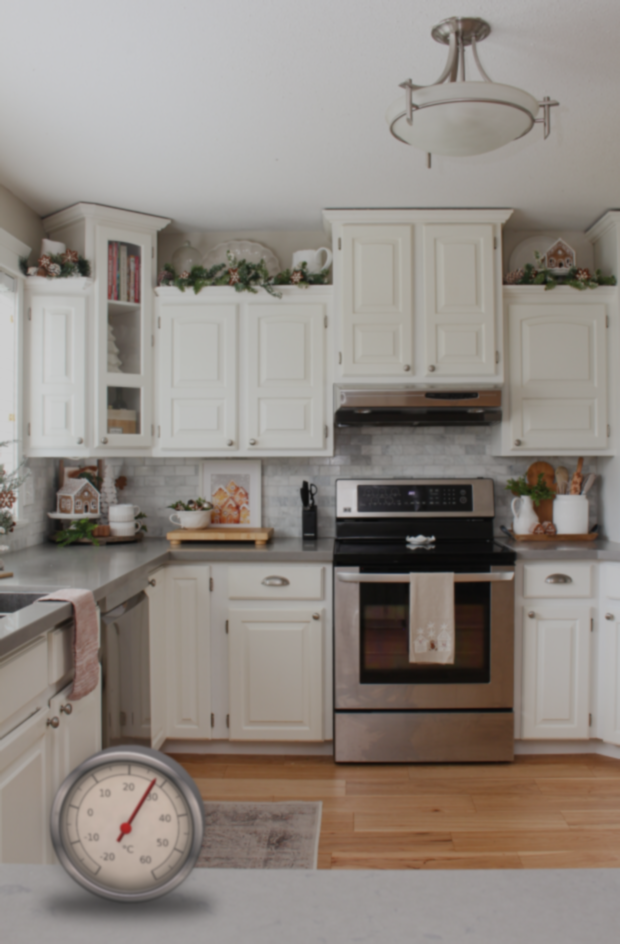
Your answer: °C 27.5
